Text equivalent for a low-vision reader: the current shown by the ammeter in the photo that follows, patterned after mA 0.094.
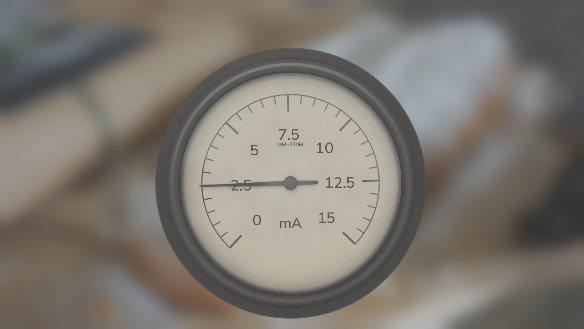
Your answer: mA 2.5
